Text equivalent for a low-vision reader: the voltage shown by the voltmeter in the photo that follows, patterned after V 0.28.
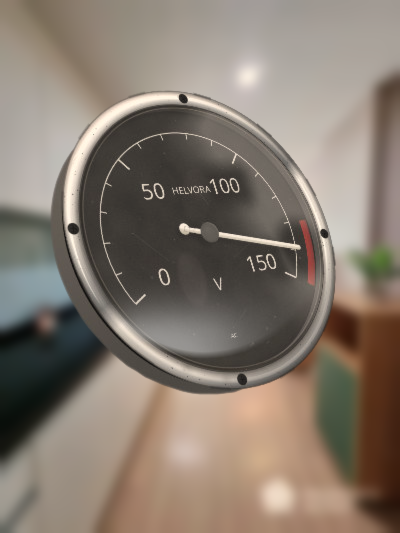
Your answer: V 140
